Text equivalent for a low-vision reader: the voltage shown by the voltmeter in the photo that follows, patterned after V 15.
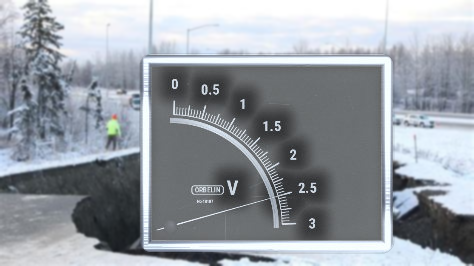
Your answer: V 2.5
